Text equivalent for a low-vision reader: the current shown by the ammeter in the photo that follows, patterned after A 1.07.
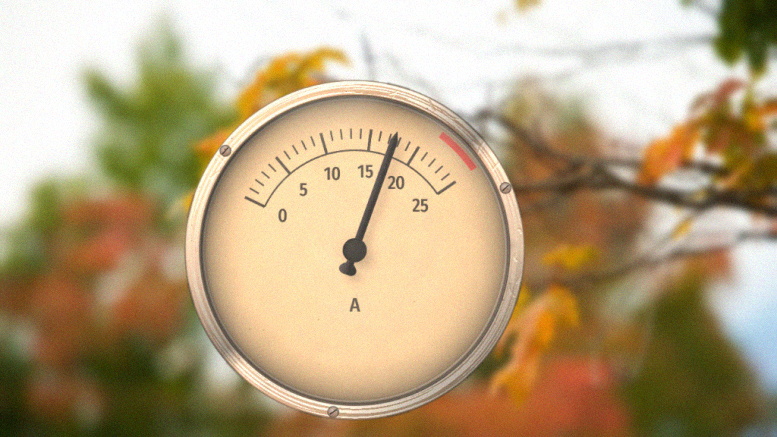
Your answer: A 17.5
